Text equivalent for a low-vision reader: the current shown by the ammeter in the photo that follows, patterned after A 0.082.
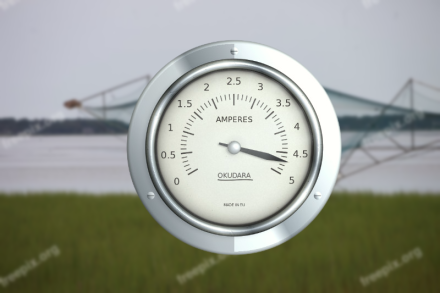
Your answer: A 4.7
